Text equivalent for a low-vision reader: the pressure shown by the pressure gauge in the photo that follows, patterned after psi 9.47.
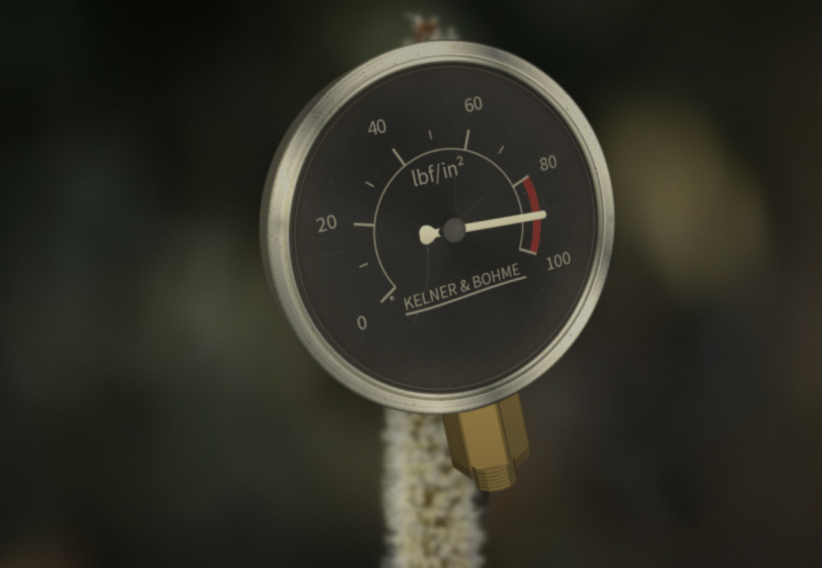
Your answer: psi 90
